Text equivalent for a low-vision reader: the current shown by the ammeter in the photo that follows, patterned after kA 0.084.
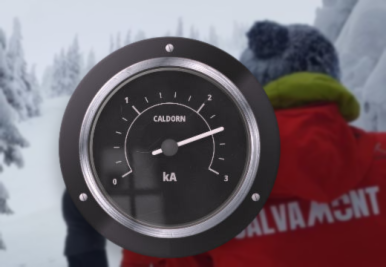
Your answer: kA 2.4
